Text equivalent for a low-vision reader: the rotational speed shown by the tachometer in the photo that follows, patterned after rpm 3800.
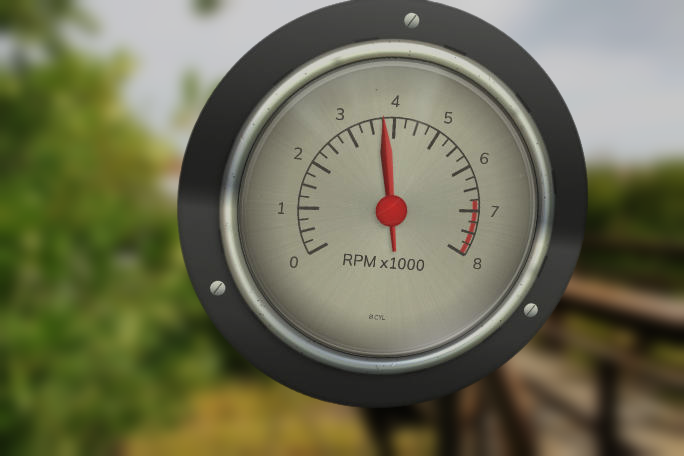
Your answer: rpm 3750
